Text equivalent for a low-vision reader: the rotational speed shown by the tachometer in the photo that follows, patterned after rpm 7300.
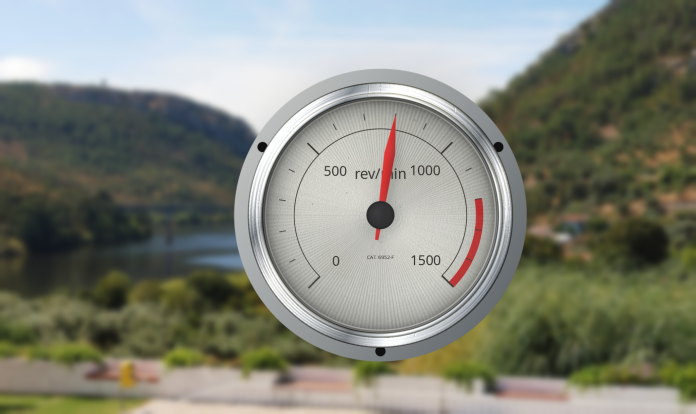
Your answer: rpm 800
